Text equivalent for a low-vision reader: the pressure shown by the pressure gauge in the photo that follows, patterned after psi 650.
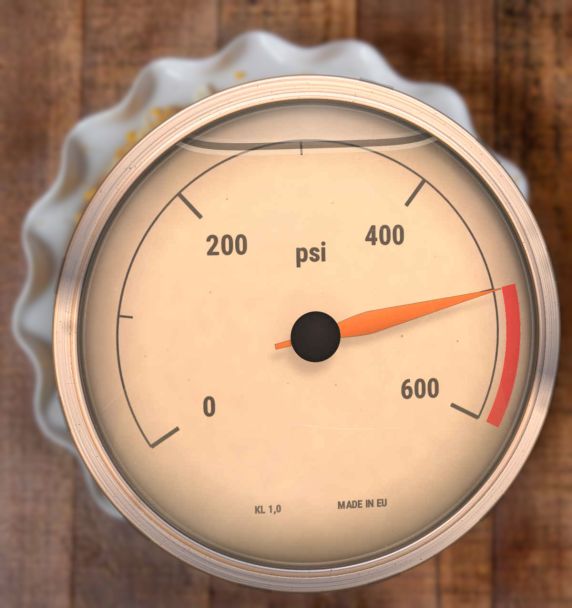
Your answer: psi 500
